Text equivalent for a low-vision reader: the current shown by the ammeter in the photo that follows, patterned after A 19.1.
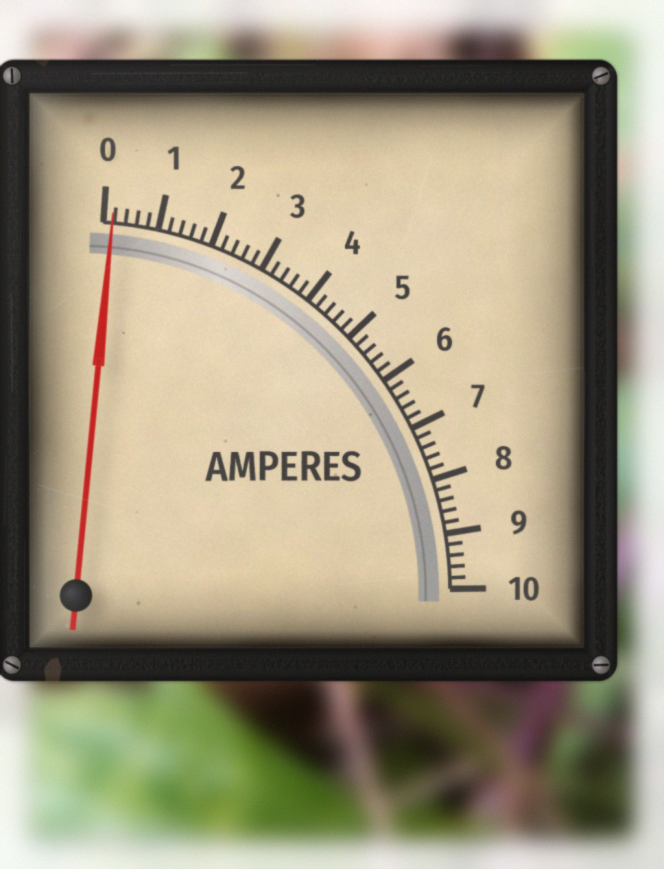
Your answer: A 0.2
